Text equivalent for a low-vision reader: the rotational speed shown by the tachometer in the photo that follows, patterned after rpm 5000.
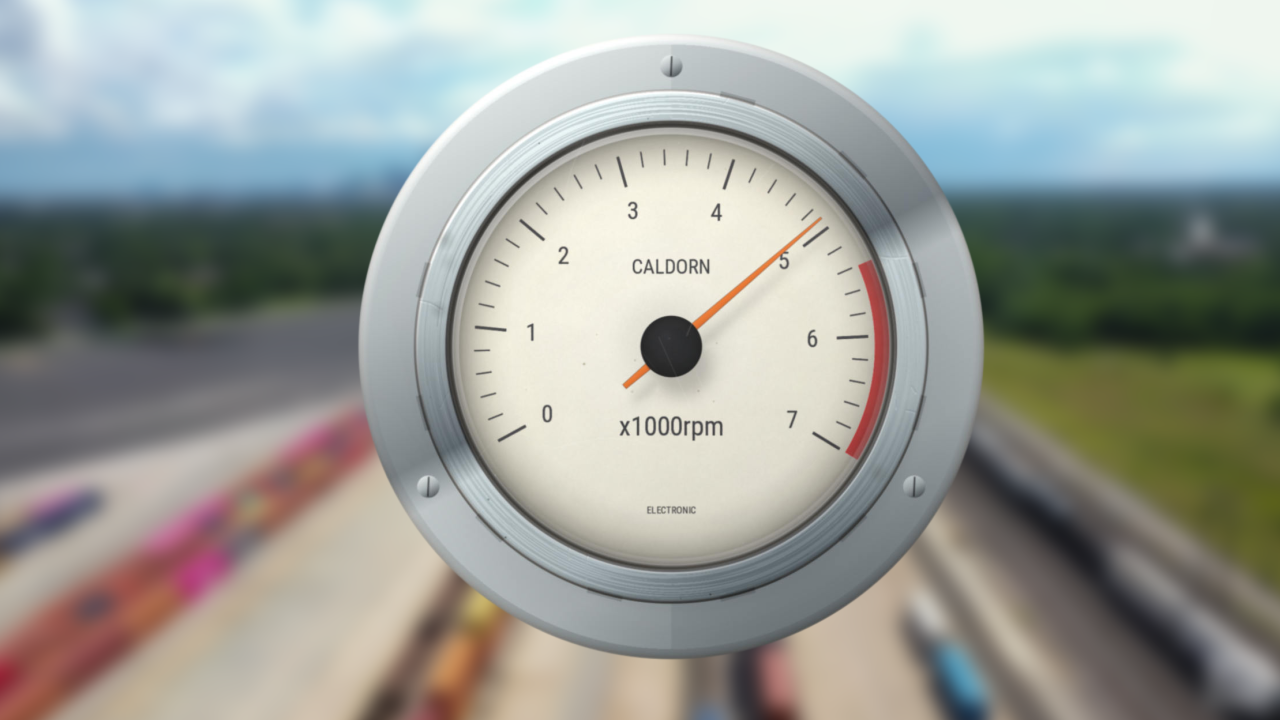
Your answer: rpm 4900
